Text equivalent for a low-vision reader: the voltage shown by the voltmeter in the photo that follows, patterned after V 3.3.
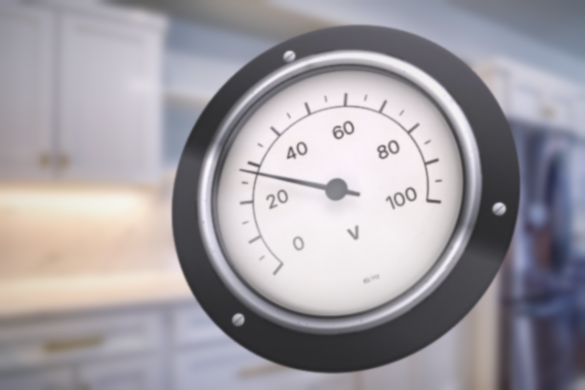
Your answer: V 27.5
